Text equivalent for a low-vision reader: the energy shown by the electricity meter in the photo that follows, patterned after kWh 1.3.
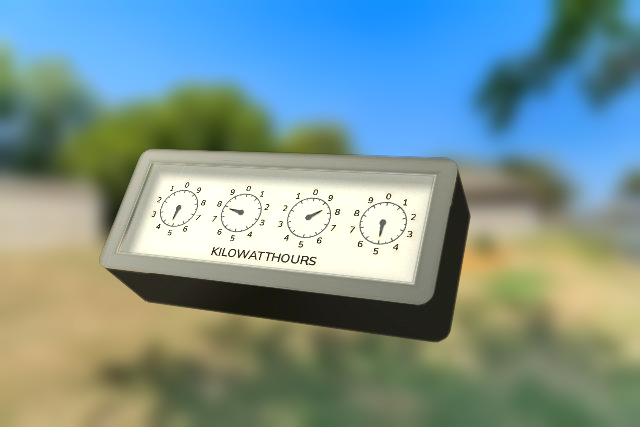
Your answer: kWh 4785
